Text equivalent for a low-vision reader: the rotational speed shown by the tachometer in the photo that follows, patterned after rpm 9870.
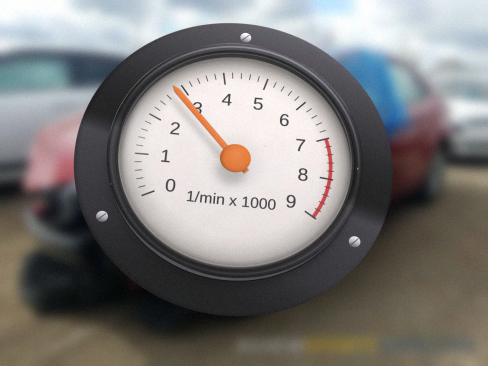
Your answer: rpm 2800
